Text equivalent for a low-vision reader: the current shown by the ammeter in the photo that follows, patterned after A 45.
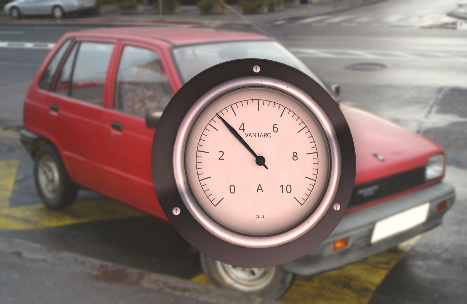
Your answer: A 3.4
